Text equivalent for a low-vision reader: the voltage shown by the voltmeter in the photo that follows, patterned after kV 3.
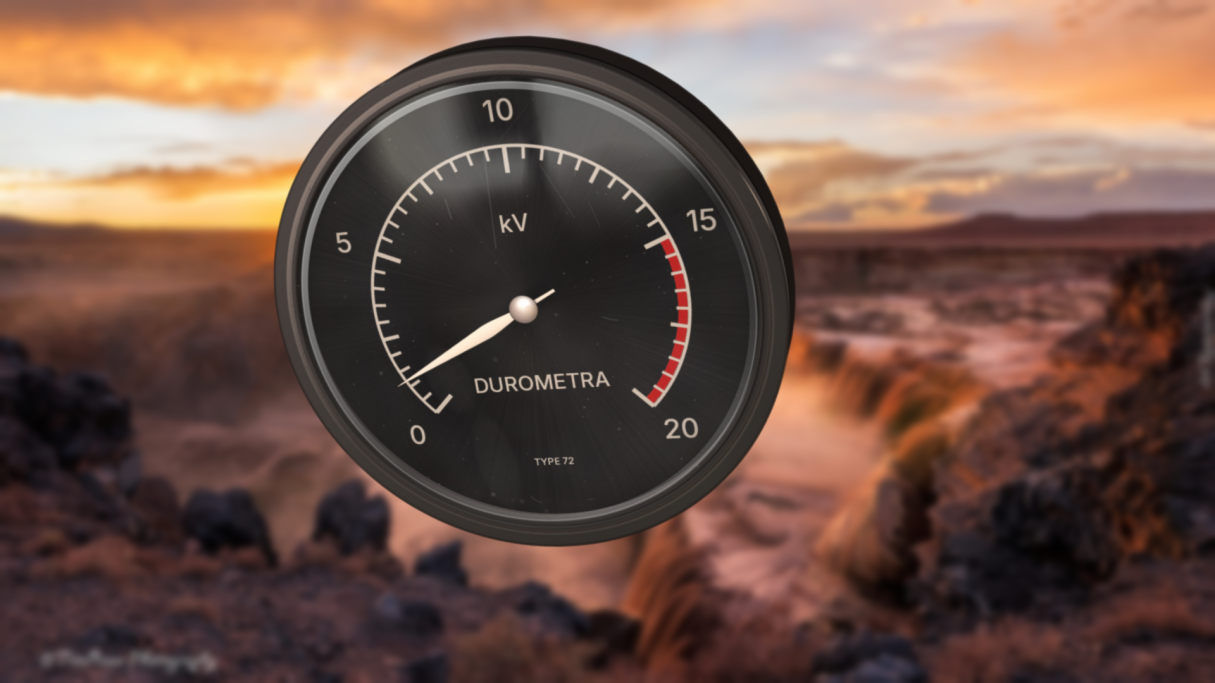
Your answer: kV 1.25
